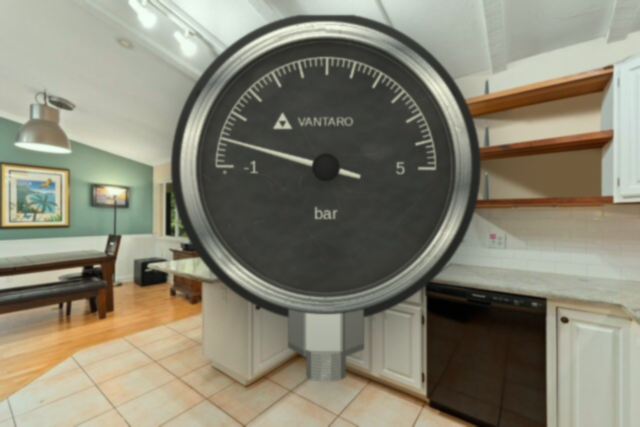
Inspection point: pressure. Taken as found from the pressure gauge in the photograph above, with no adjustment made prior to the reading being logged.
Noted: -0.5 bar
